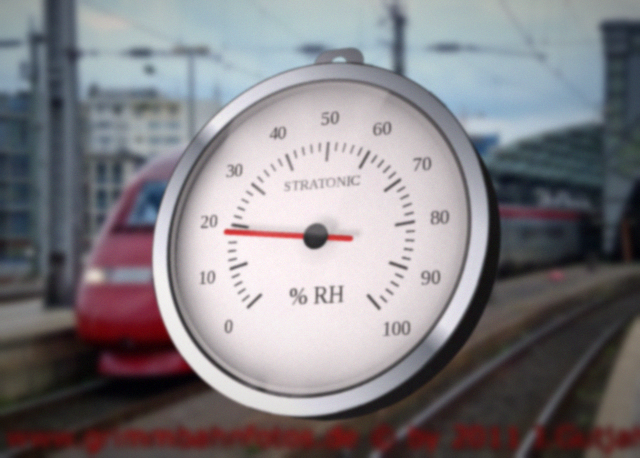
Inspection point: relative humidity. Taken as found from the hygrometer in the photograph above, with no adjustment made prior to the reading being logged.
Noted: 18 %
